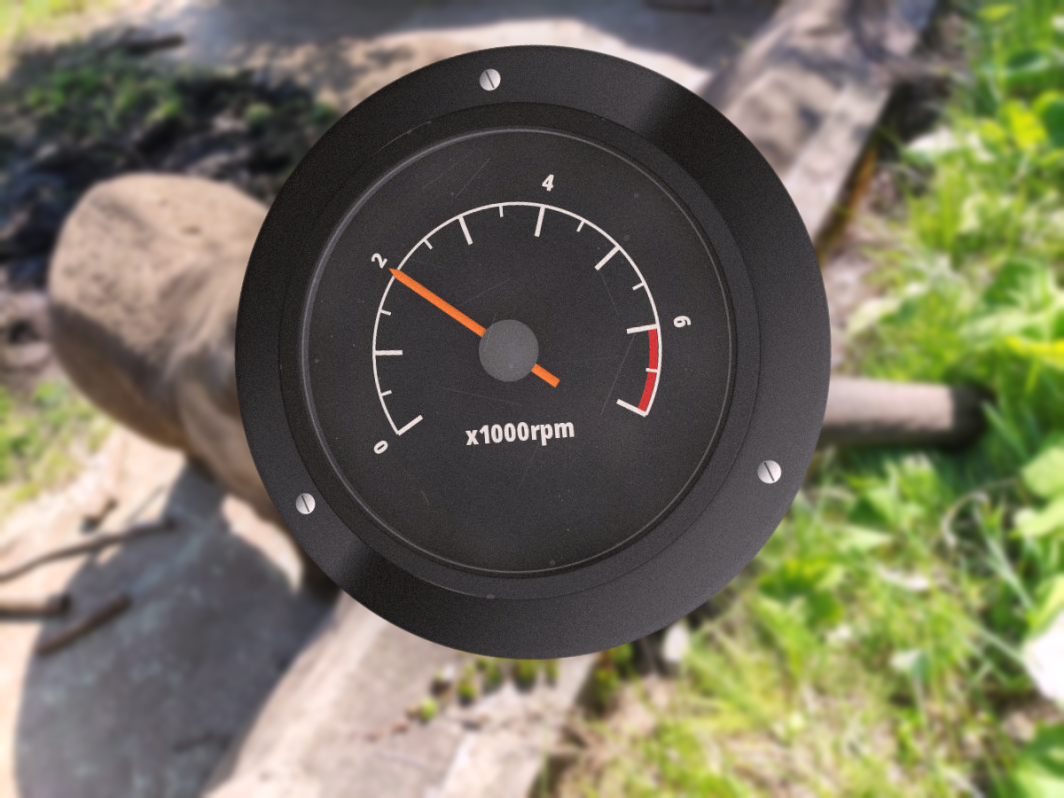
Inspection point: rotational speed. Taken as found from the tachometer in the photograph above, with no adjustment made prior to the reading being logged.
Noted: 2000 rpm
